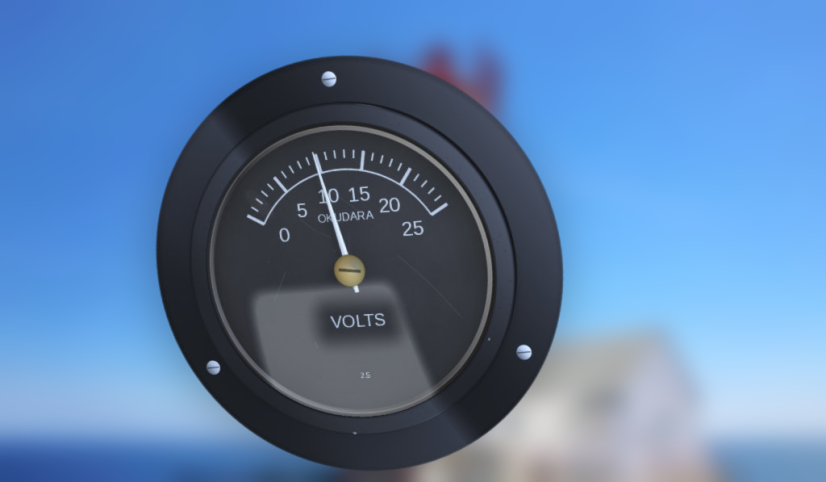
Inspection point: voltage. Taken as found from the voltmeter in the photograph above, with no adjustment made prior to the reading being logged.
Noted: 10 V
